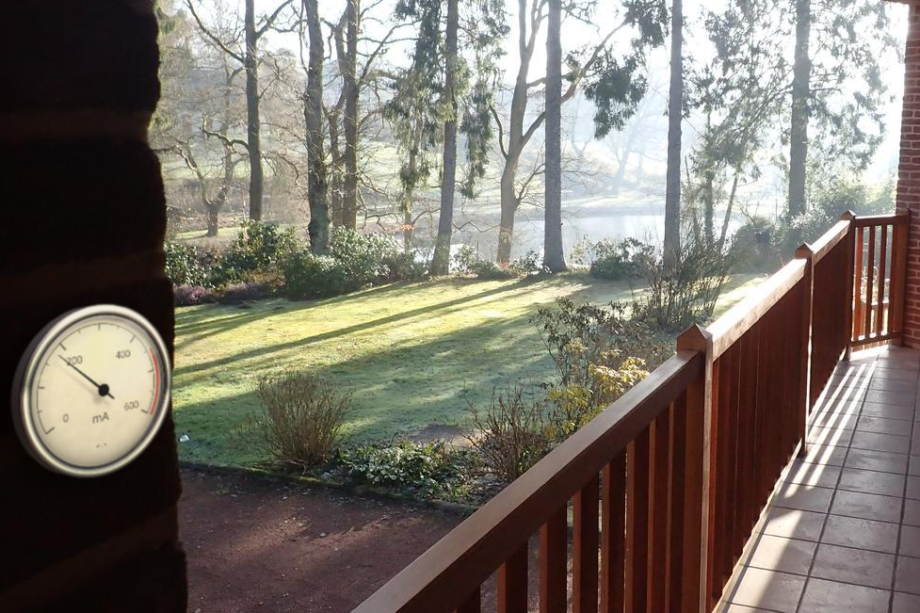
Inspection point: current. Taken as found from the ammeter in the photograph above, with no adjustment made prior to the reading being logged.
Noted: 175 mA
